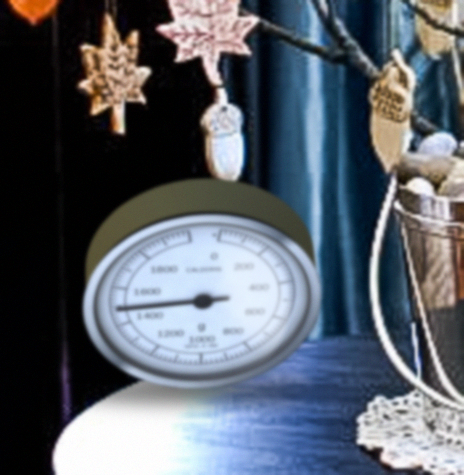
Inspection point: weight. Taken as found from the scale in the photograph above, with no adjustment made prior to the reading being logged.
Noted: 1500 g
